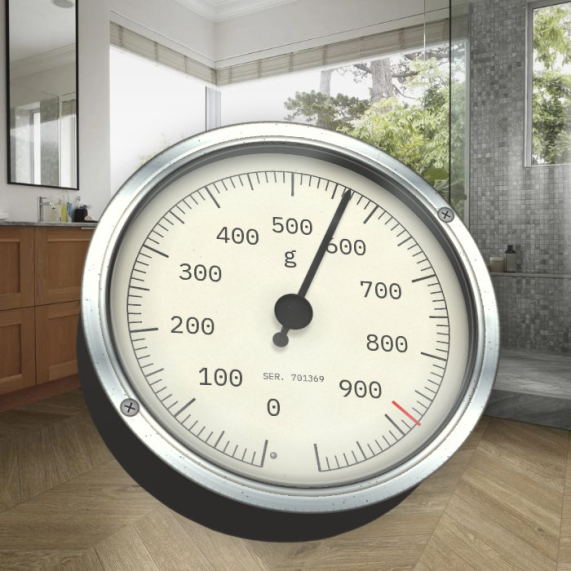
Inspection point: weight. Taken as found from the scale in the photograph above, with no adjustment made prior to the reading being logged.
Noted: 565 g
